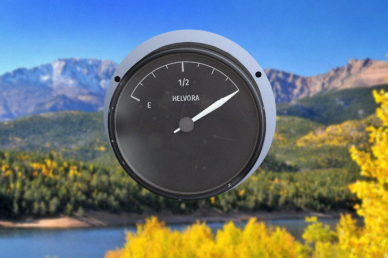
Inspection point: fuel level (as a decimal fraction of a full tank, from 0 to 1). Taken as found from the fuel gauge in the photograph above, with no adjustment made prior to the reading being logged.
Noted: 1
